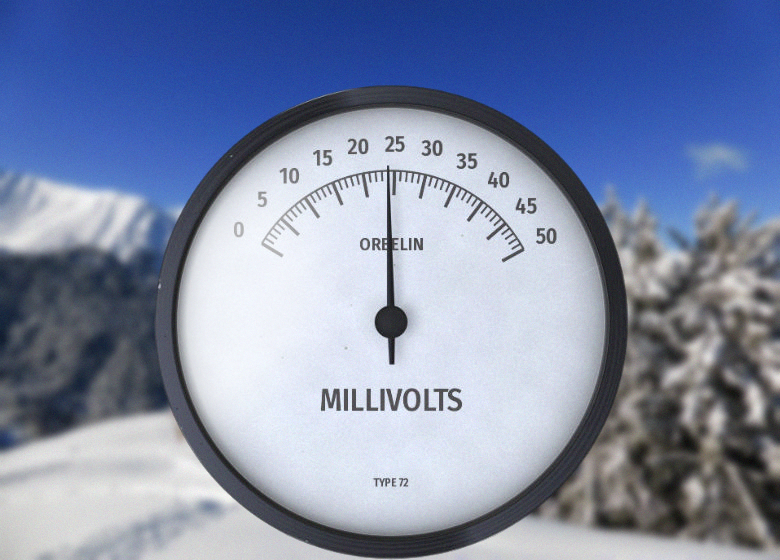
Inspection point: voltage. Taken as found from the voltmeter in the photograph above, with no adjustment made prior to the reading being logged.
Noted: 24 mV
